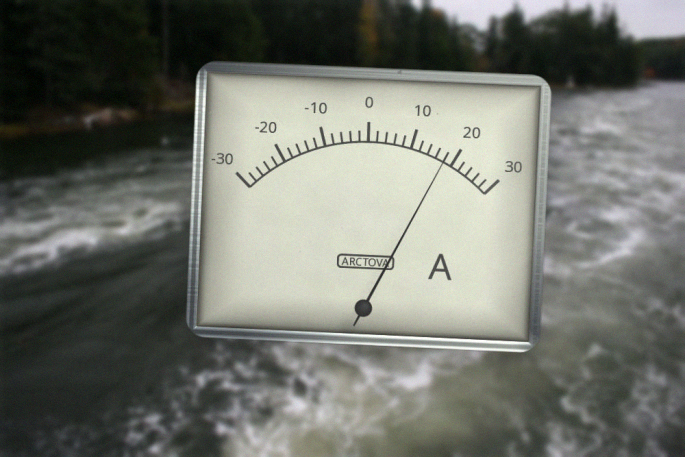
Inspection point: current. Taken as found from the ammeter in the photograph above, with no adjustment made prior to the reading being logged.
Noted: 18 A
